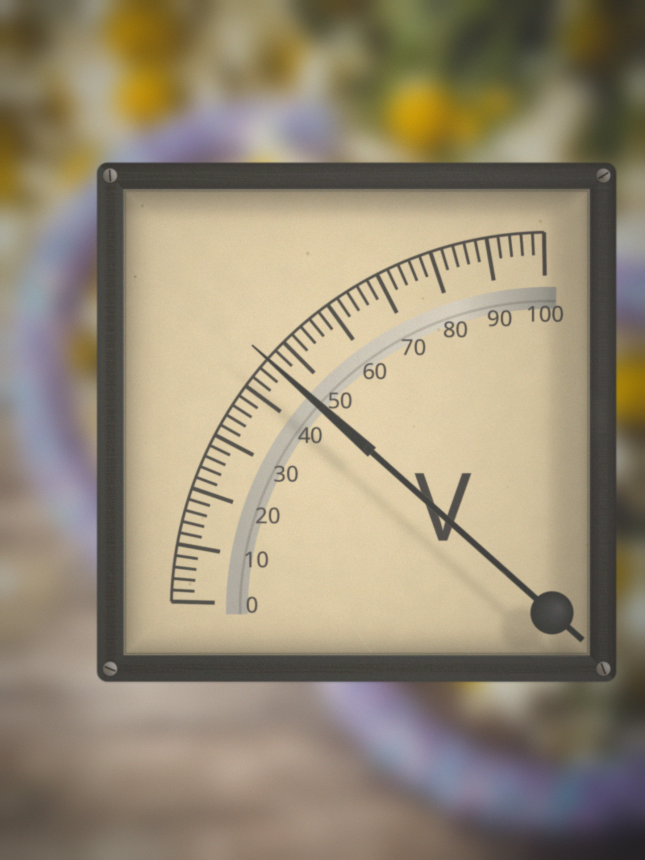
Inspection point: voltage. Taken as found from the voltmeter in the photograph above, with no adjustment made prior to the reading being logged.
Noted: 46 V
